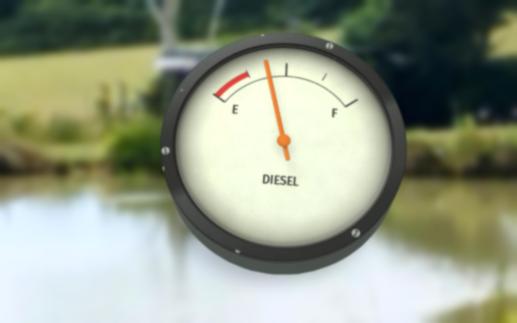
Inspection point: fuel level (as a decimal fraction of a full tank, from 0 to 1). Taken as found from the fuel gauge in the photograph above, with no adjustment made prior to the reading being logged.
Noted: 0.375
